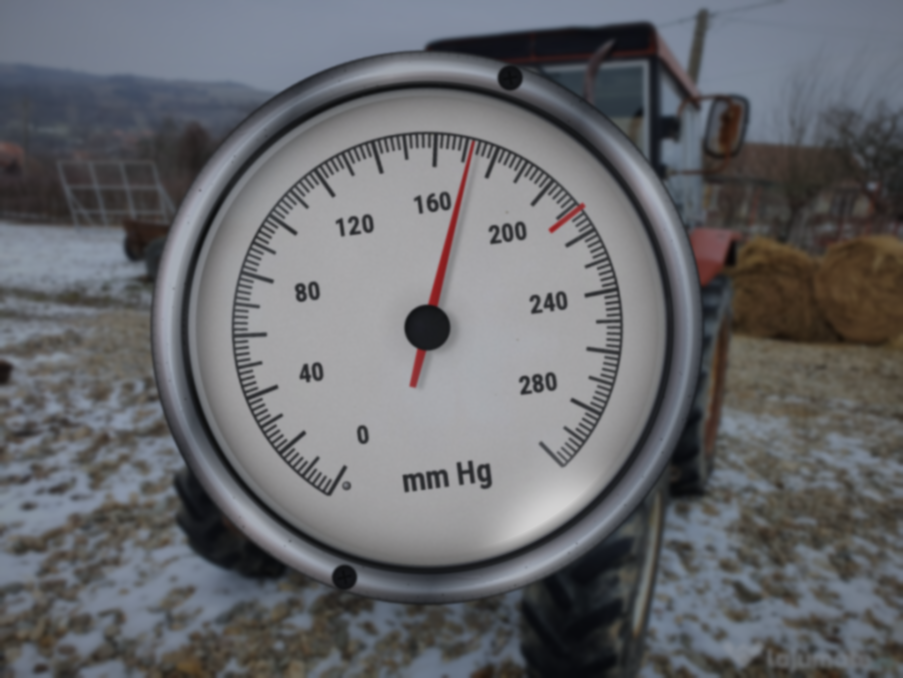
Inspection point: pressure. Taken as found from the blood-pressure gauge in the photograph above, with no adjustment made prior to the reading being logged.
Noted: 172 mmHg
